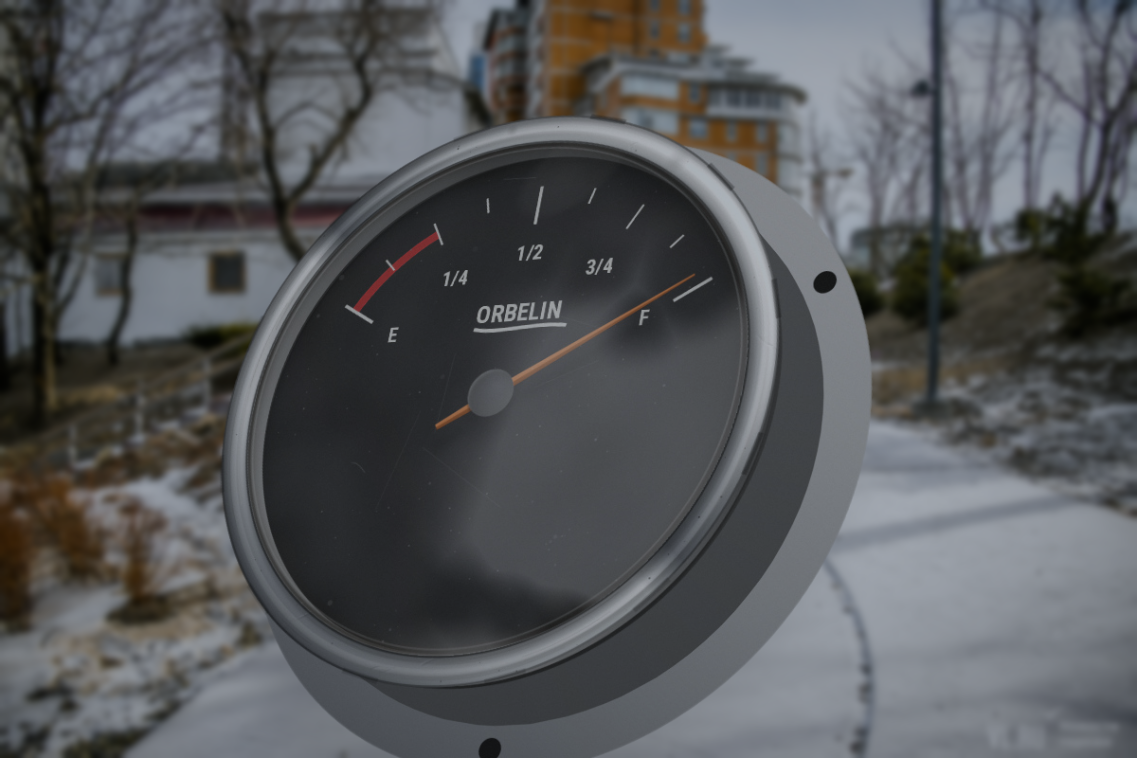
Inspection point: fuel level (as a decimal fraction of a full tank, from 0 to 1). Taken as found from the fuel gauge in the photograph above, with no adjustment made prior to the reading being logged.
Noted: 1
